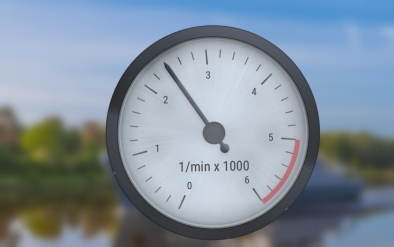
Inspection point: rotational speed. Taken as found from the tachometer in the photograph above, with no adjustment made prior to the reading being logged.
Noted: 2400 rpm
